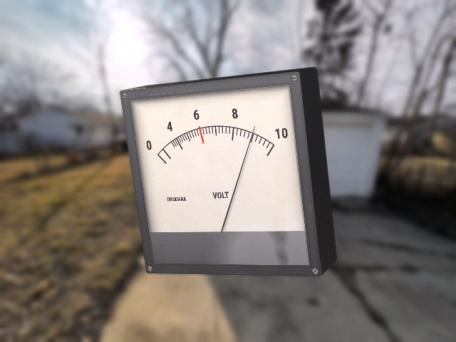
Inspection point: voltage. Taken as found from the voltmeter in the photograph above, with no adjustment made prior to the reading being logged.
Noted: 9 V
